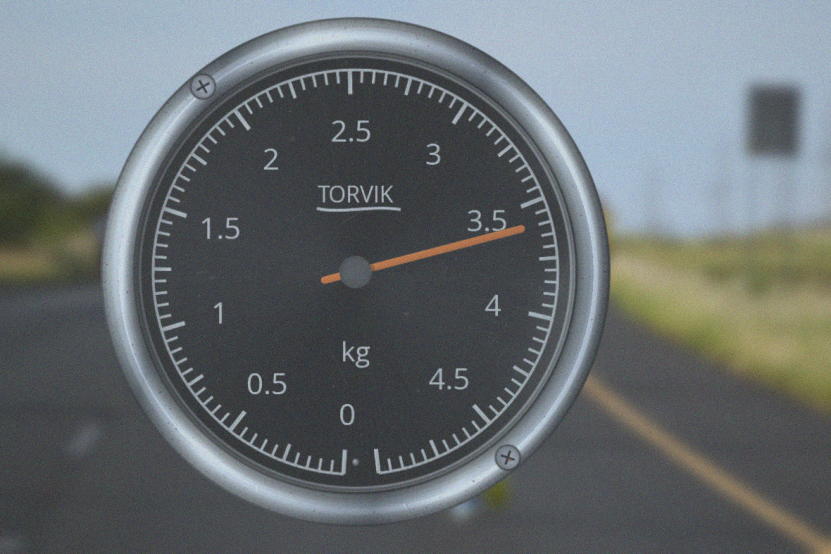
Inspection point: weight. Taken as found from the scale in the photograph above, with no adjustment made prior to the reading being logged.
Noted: 3.6 kg
